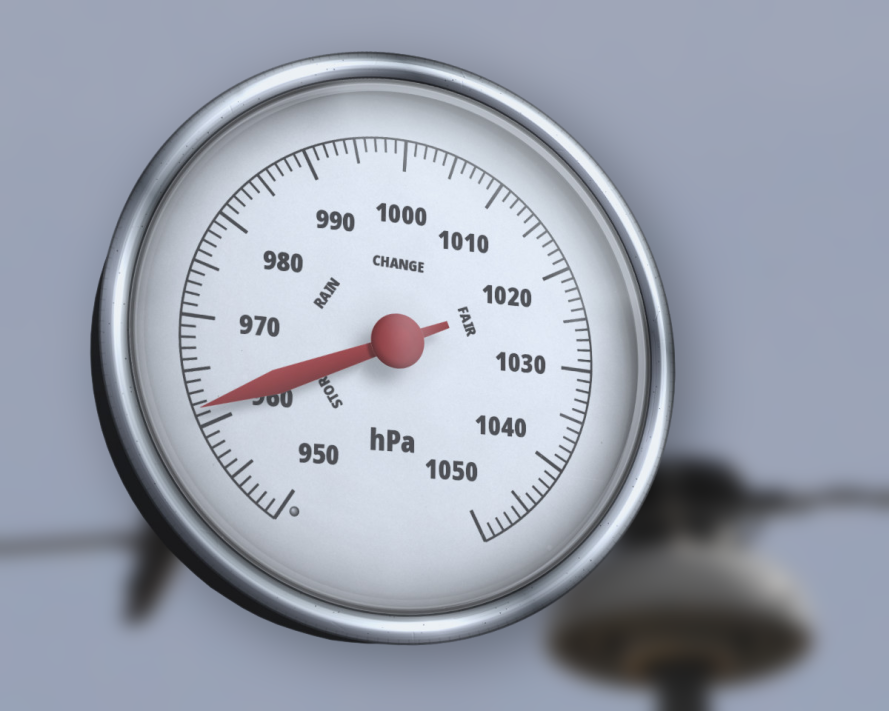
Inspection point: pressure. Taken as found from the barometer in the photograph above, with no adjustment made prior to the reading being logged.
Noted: 961.5 hPa
